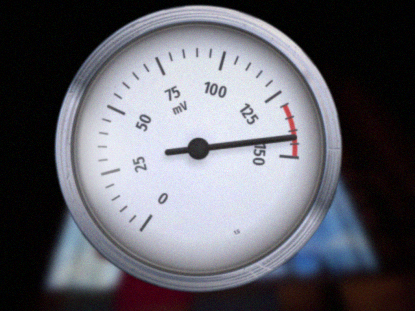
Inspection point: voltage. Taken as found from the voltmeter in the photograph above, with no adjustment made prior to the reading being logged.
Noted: 142.5 mV
